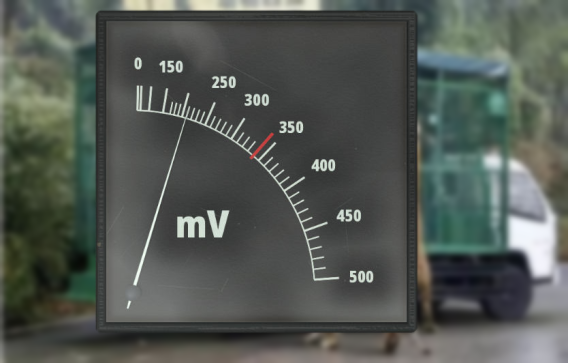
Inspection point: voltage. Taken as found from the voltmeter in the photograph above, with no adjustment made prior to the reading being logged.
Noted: 210 mV
